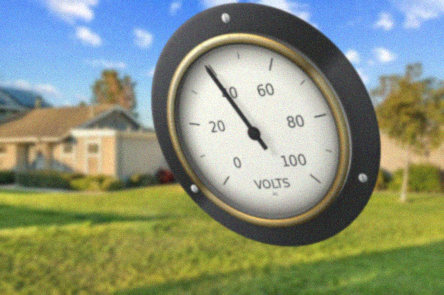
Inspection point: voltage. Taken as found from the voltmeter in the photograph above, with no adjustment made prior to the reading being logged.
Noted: 40 V
